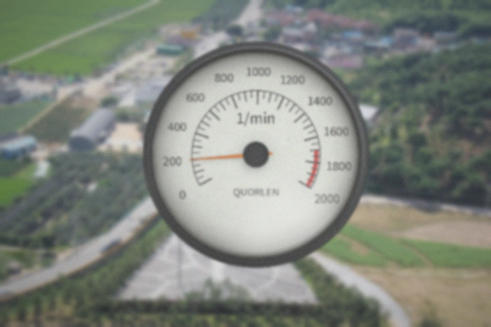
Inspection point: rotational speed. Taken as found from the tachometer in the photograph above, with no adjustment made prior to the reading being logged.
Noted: 200 rpm
